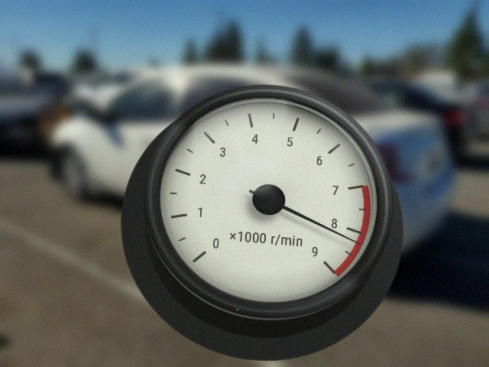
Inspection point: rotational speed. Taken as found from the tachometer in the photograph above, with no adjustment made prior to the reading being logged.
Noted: 8250 rpm
